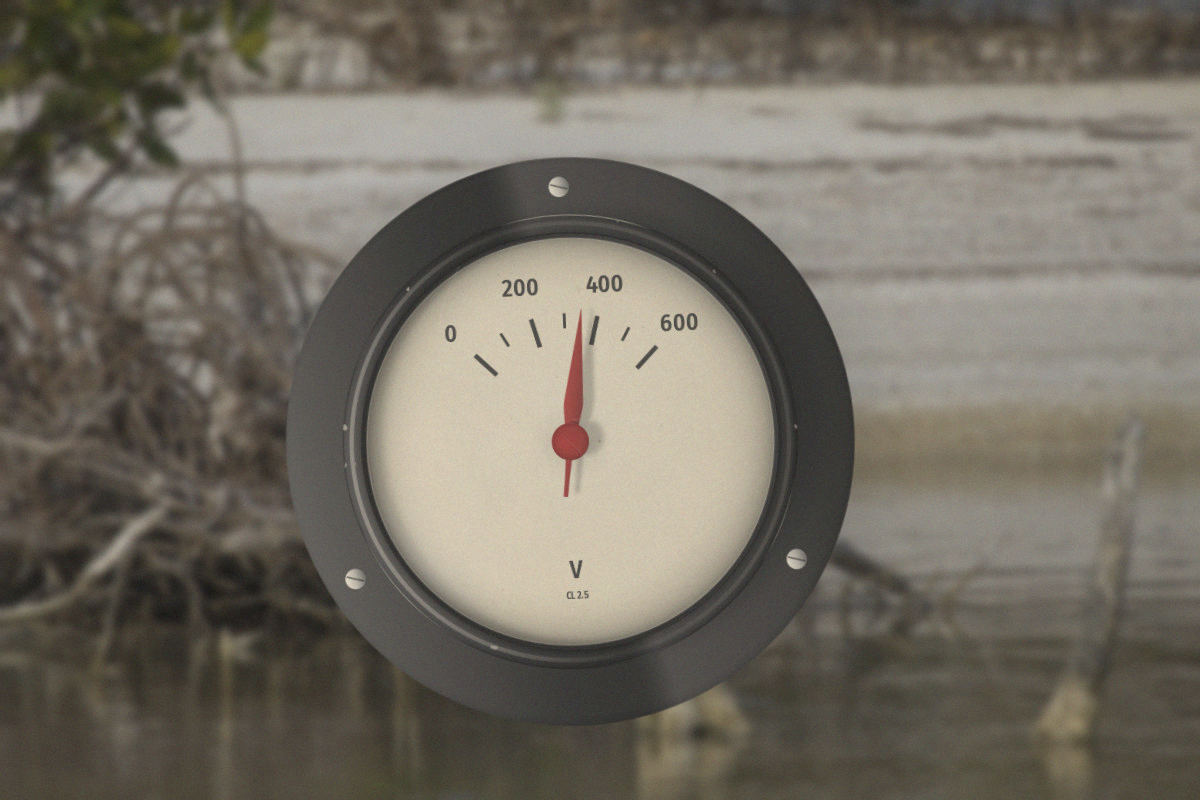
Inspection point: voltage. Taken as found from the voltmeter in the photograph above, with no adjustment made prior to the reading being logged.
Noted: 350 V
